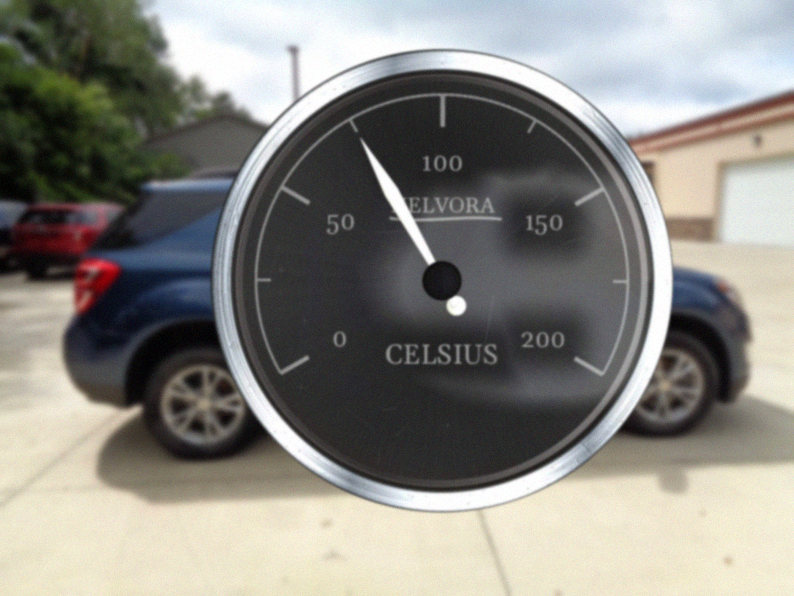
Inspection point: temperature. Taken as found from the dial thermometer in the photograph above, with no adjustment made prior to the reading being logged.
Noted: 75 °C
